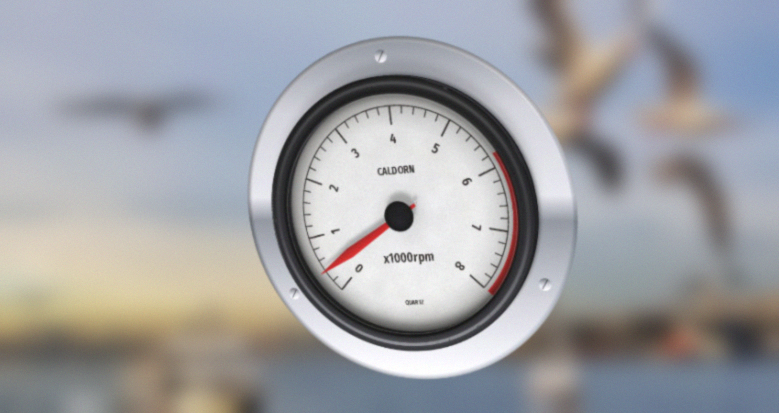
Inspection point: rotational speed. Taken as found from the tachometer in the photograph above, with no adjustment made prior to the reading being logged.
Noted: 400 rpm
